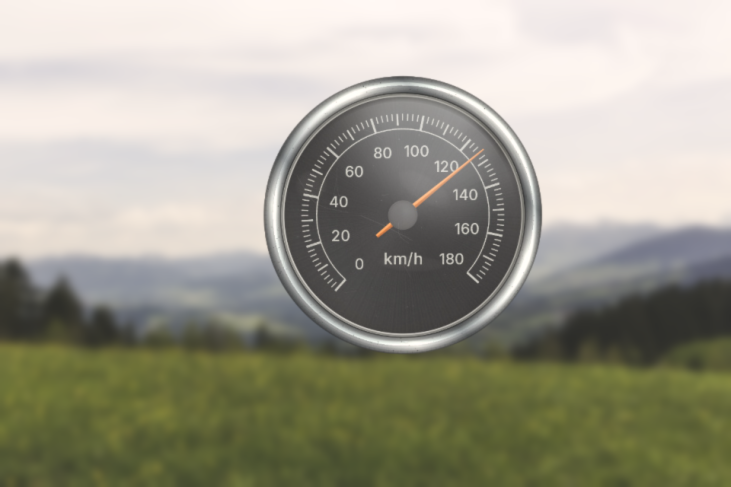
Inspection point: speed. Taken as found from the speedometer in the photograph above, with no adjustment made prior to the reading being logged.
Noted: 126 km/h
